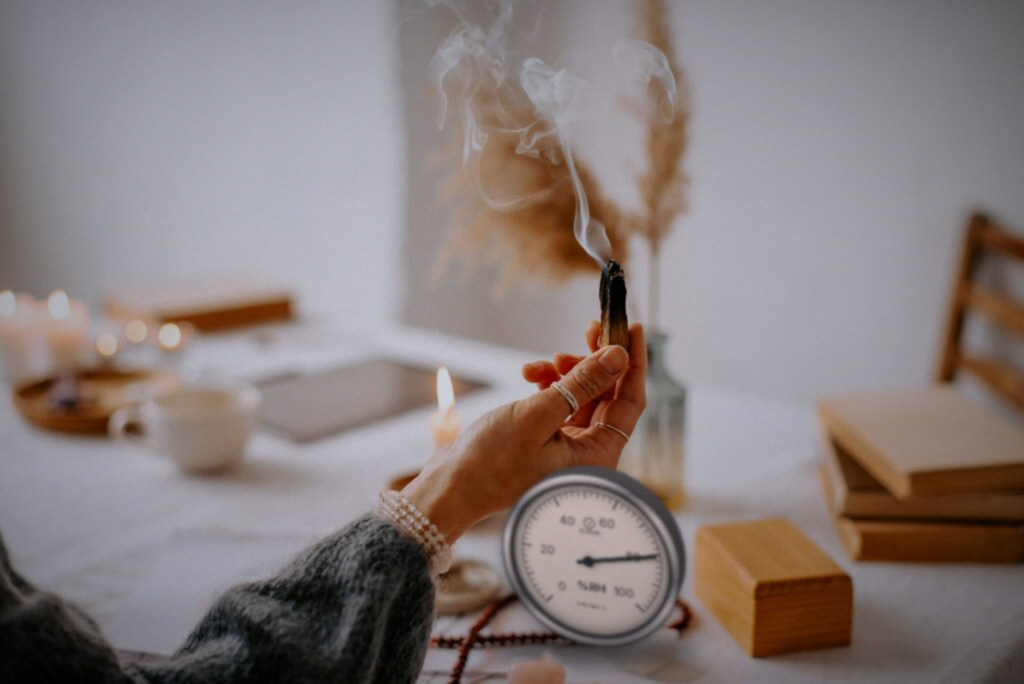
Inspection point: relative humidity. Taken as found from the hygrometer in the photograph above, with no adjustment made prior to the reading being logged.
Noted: 80 %
